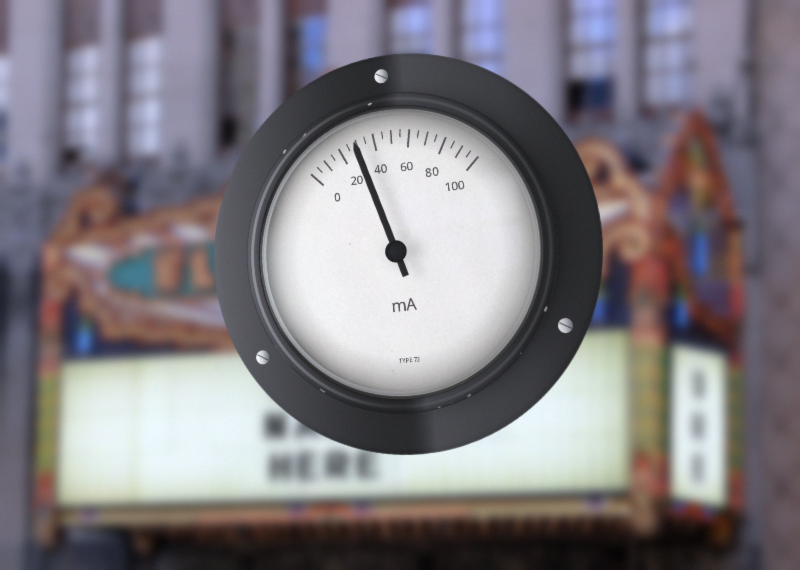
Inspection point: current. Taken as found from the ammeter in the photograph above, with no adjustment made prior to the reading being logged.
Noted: 30 mA
